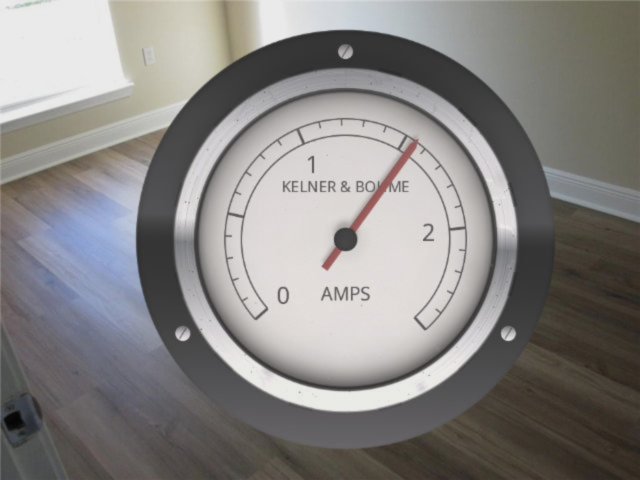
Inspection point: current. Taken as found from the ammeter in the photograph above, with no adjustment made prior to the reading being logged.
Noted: 1.55 A
